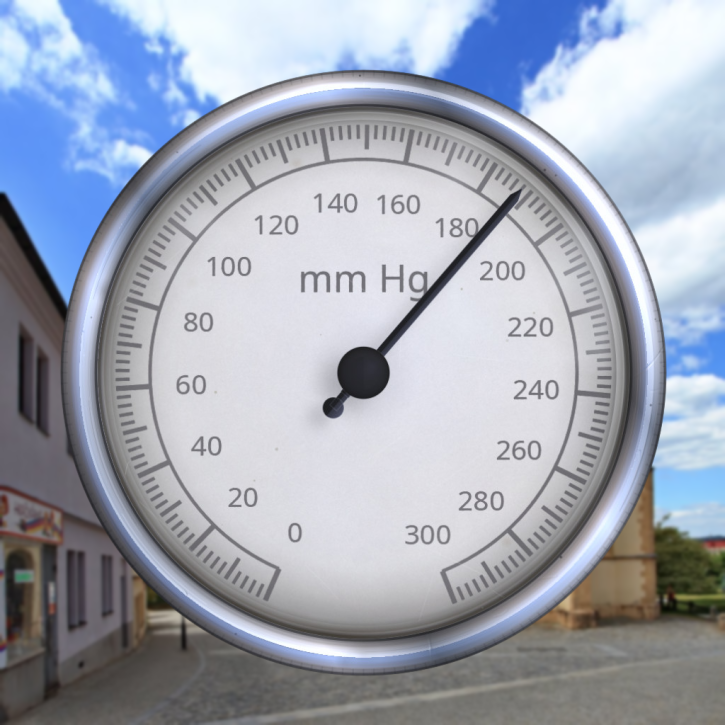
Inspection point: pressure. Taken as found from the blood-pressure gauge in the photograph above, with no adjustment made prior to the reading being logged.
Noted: 188 mmHg
